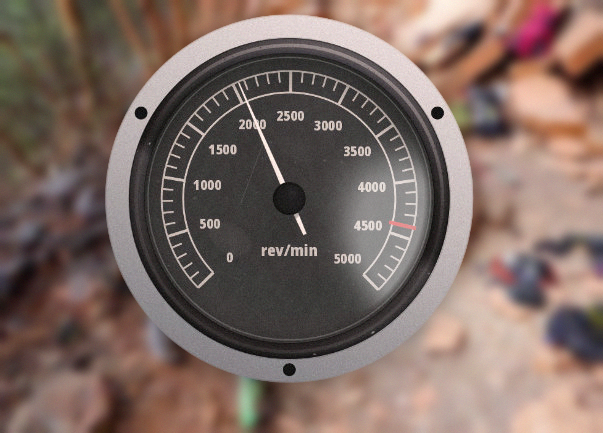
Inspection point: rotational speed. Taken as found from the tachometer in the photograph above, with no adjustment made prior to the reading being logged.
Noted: 2050 rpm
